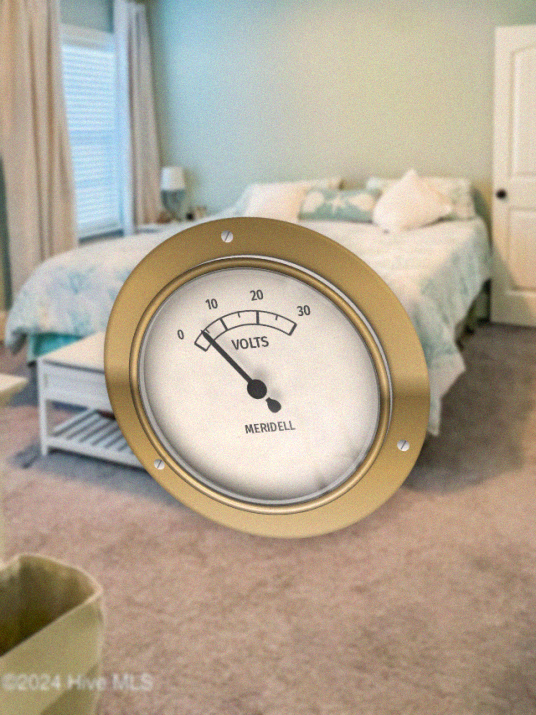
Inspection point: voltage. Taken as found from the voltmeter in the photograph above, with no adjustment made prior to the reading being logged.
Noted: 5 V
